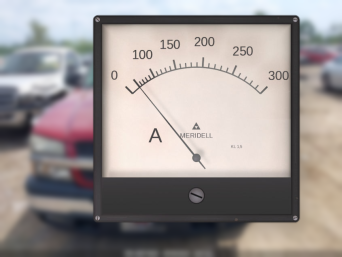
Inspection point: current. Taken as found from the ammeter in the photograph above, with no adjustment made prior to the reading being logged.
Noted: 50 A
